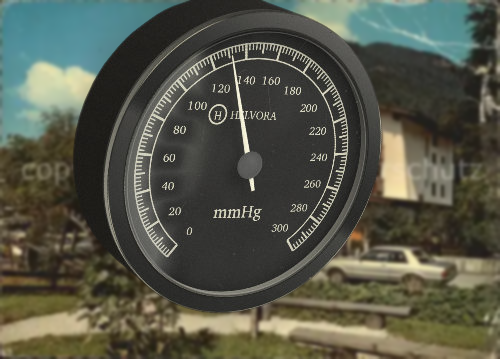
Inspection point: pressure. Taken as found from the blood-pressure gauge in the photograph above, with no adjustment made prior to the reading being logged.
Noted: 130 mmHg
